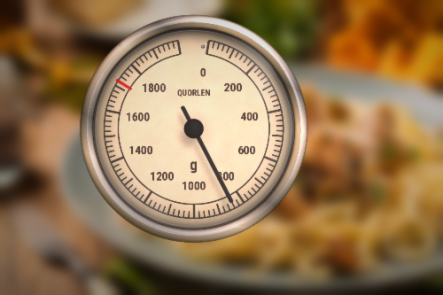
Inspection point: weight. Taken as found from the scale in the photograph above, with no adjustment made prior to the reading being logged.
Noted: 840 g
